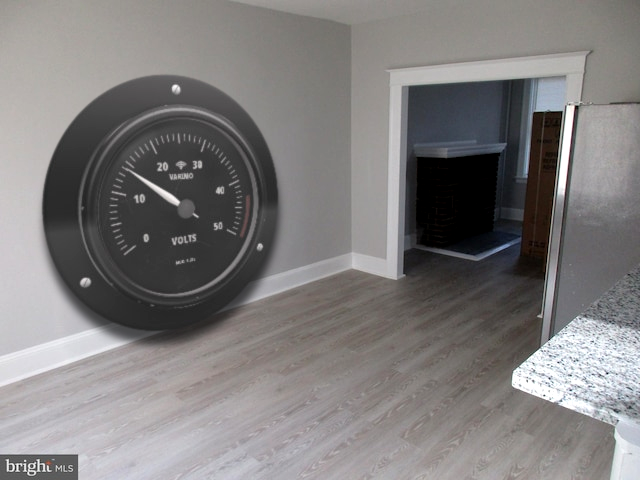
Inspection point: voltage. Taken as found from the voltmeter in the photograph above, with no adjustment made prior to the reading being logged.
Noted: 14 V
